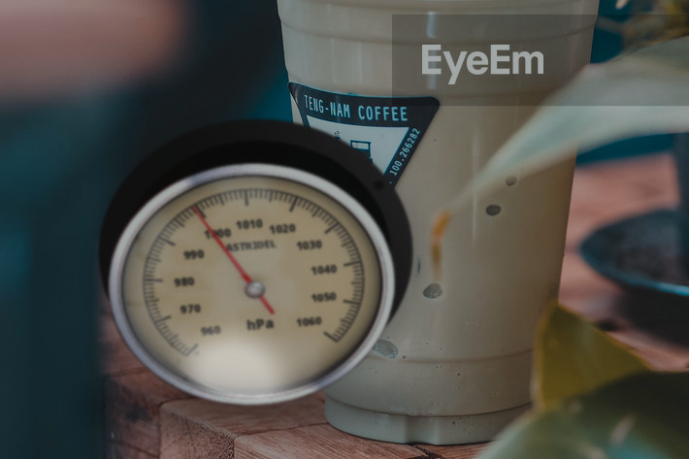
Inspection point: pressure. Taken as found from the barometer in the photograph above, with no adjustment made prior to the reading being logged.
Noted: 1000 hPa
